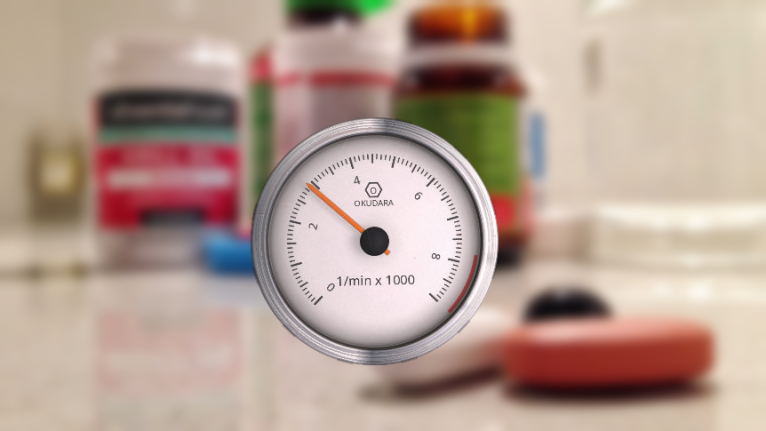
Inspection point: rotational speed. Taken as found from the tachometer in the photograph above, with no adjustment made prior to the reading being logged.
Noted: 2900 rpm
